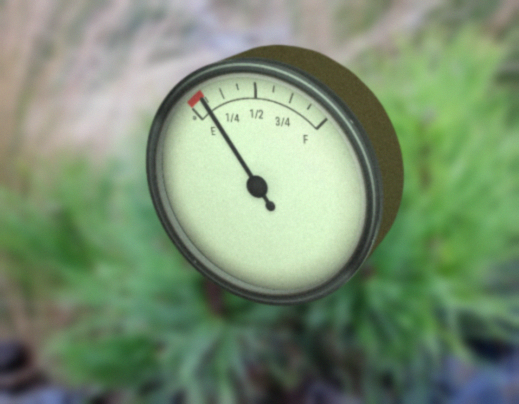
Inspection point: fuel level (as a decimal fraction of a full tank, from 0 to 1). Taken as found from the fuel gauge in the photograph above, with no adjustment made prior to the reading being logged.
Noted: 0.125
